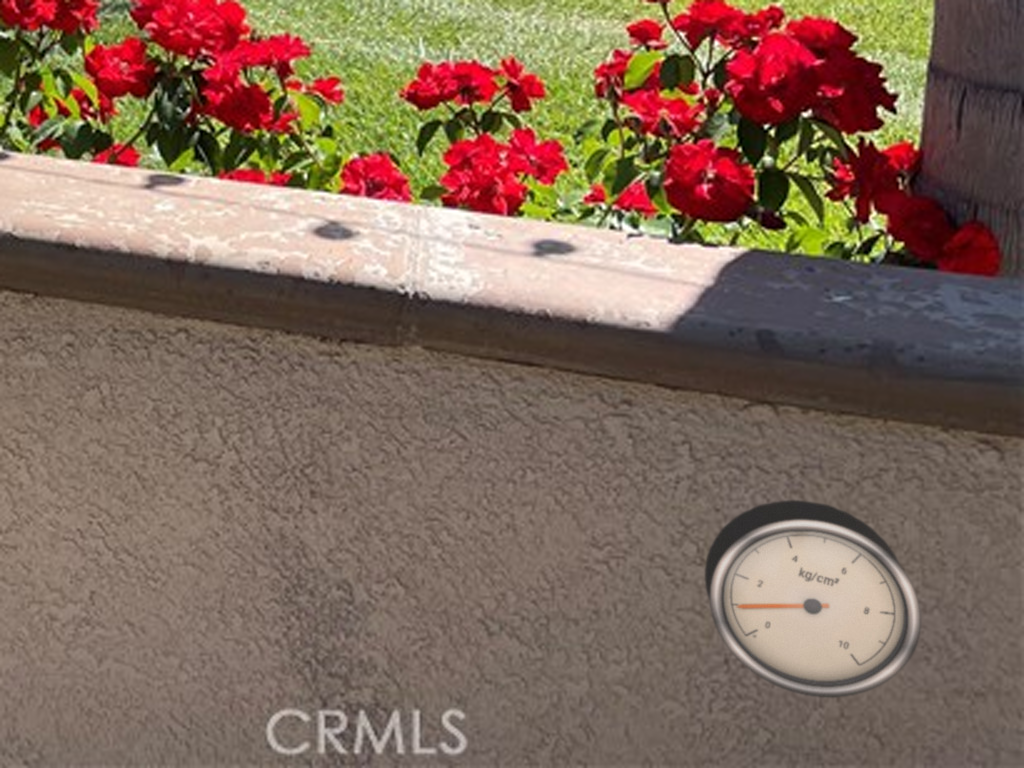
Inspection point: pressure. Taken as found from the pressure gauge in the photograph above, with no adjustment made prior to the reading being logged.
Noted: 1 kg/cm²
